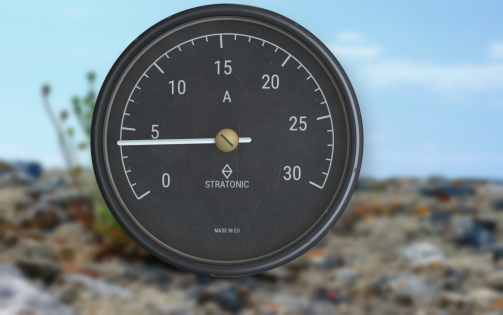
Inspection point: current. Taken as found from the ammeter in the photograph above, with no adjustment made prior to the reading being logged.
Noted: 4 A
